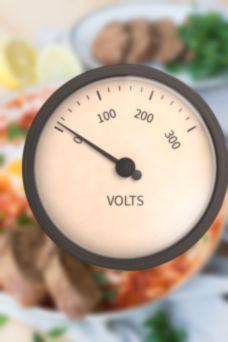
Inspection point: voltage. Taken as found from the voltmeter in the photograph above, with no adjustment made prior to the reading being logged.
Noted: 10 V
